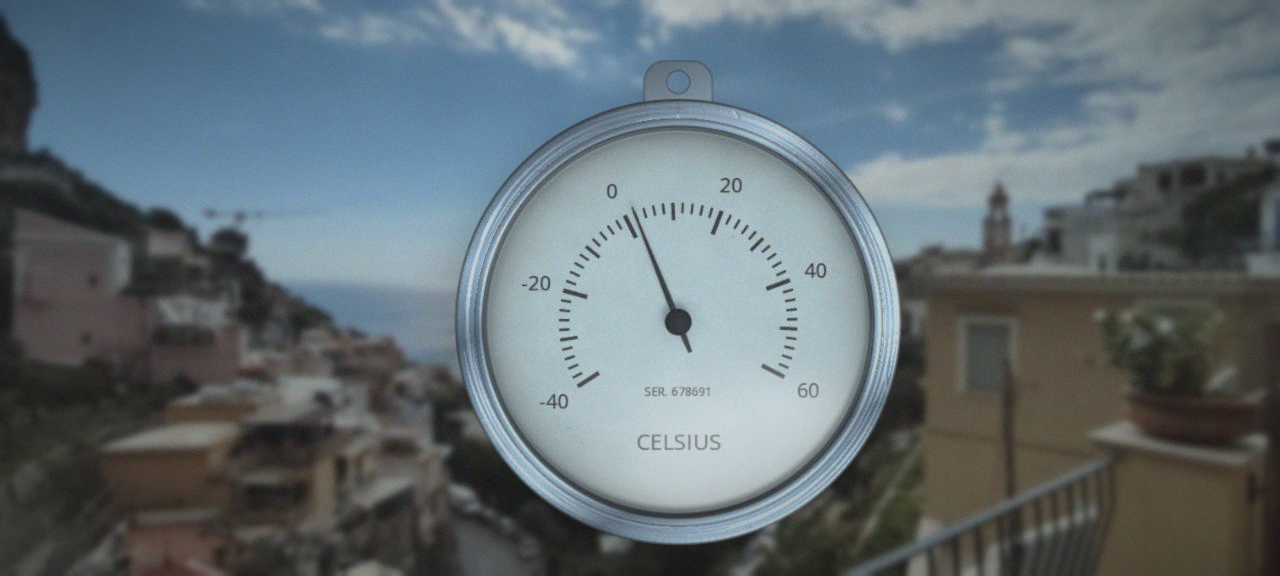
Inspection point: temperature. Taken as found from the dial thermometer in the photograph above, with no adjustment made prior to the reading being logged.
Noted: 2 °C
